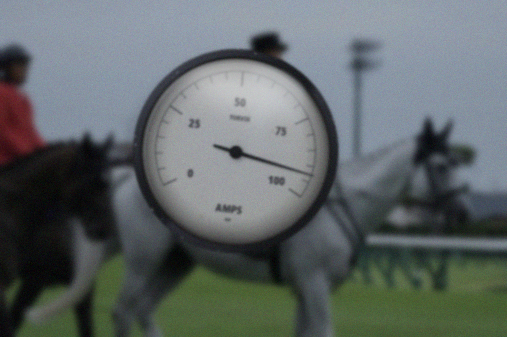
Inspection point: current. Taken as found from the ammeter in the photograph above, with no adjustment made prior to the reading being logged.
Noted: 92.5 A
